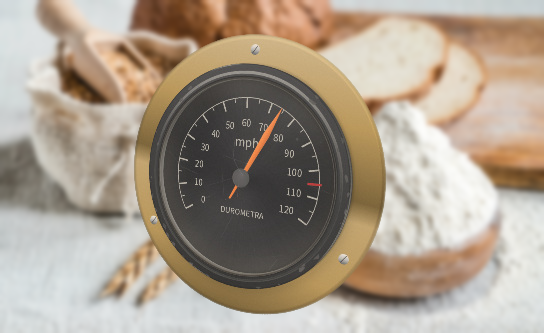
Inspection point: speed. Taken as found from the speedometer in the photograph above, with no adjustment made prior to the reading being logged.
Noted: 75 mph
